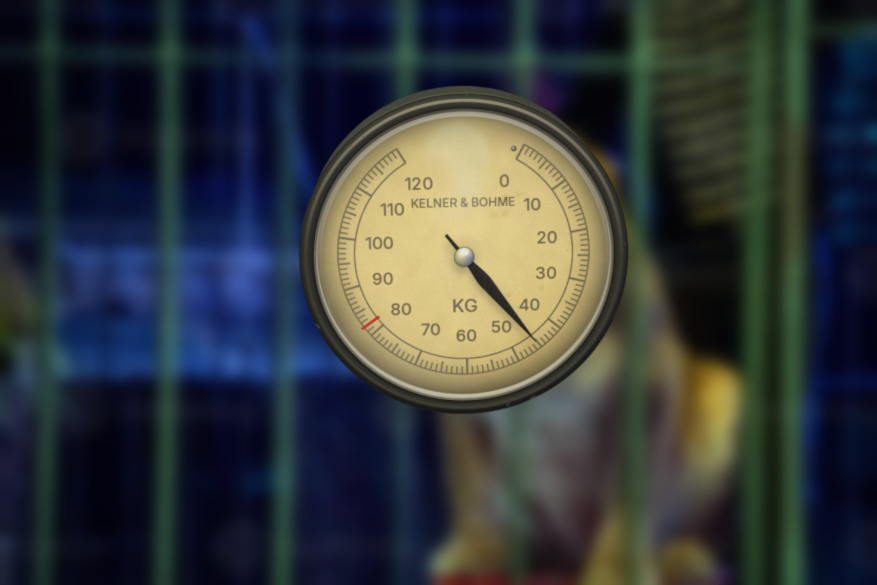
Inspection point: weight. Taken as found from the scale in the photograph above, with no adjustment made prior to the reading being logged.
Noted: 45 kg
